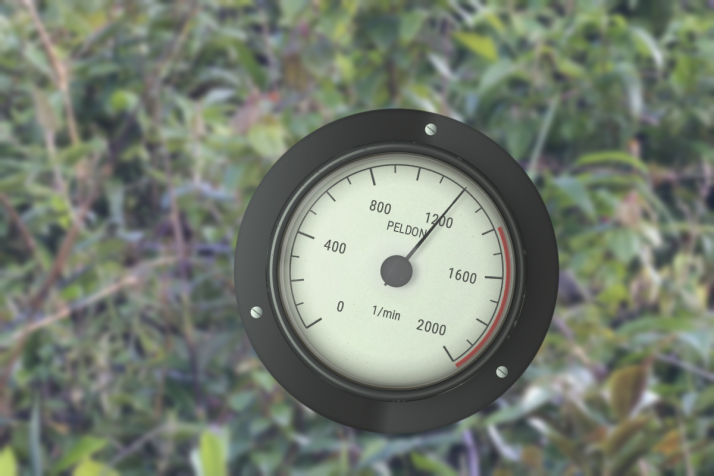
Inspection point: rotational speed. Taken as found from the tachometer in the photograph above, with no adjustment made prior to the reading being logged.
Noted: 1200 rpm
